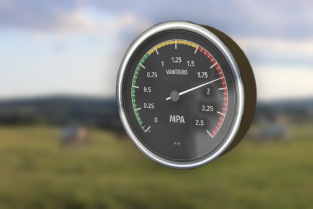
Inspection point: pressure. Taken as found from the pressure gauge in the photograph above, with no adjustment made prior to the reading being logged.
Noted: 1.9 MPa
